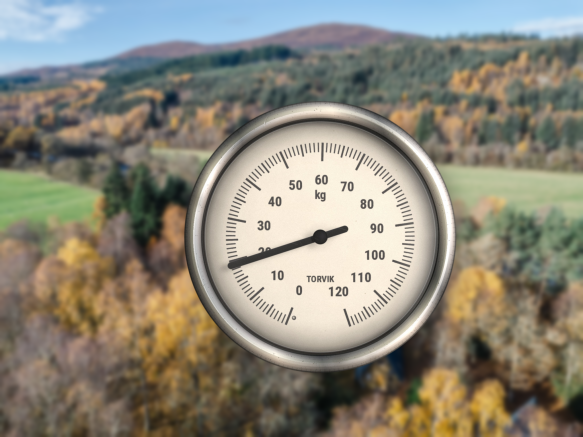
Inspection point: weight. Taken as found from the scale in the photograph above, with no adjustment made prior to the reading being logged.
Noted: 19 kg
